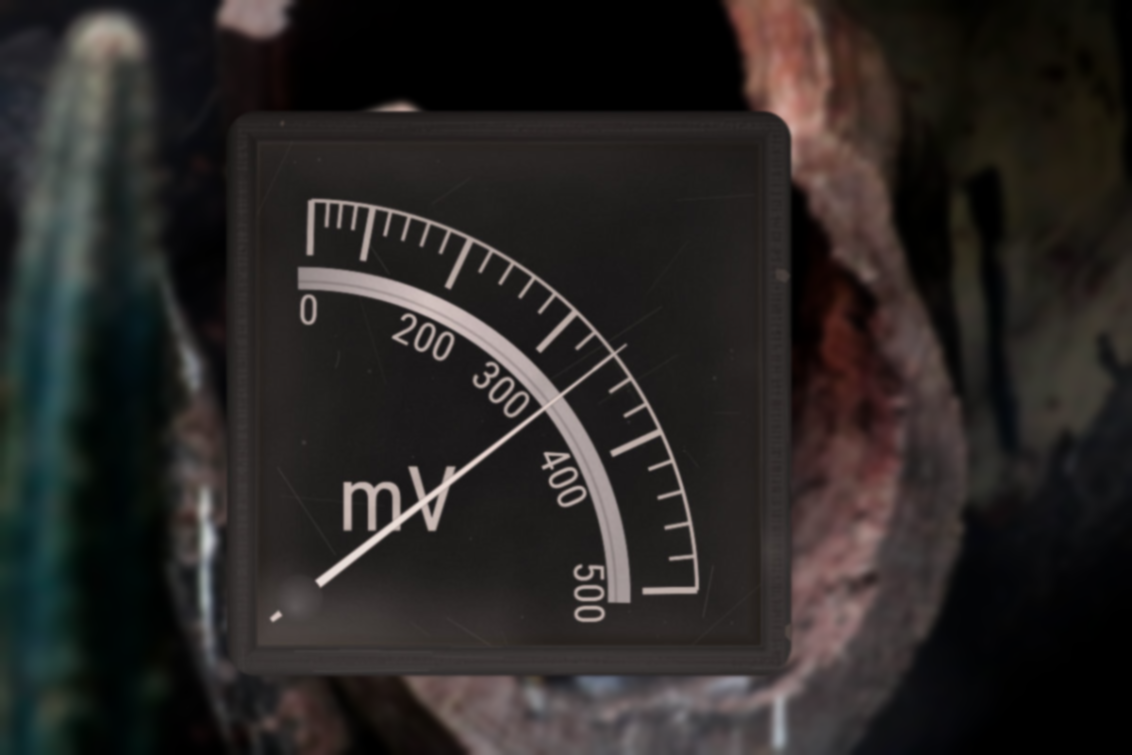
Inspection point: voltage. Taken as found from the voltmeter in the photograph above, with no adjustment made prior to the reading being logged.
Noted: 340 mV
